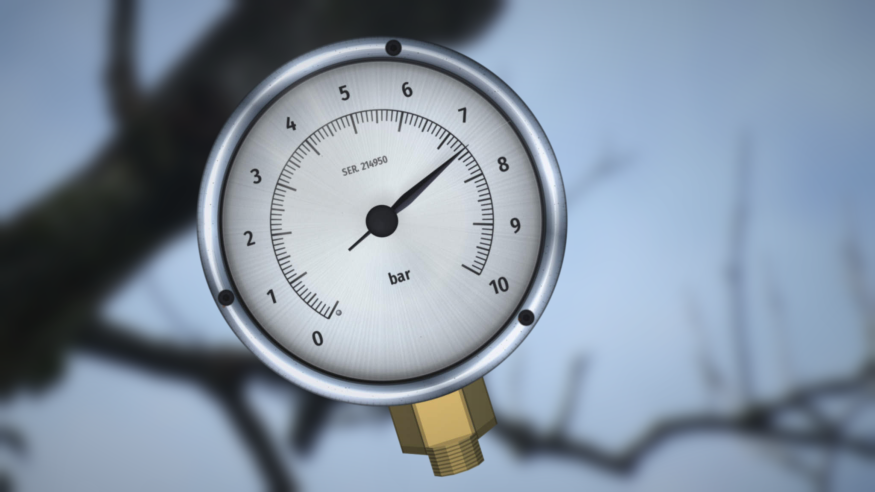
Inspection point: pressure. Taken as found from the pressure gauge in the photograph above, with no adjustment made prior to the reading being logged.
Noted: 7.4 bar
